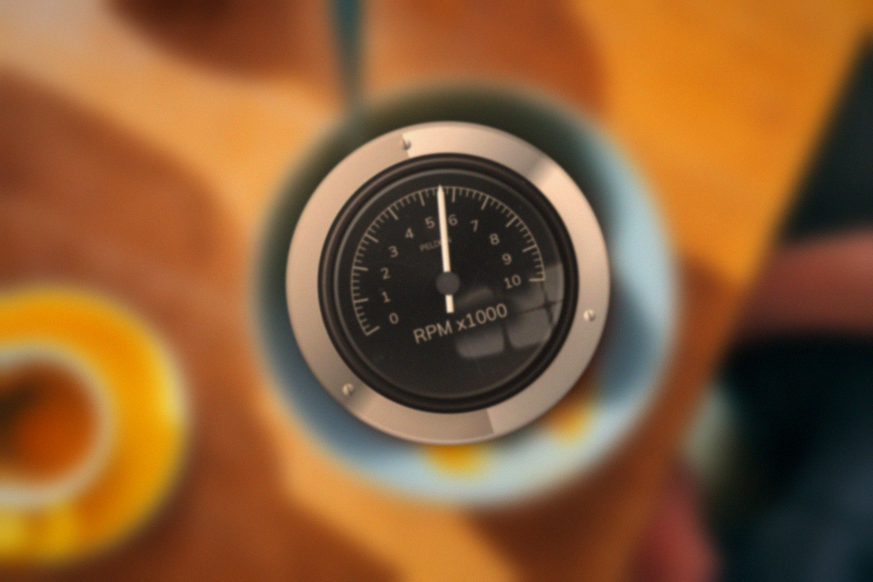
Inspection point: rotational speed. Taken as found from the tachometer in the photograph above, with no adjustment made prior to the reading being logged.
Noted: 5600 rpm
